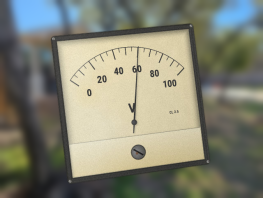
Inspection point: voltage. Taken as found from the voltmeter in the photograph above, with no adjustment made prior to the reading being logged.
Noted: 60 V
